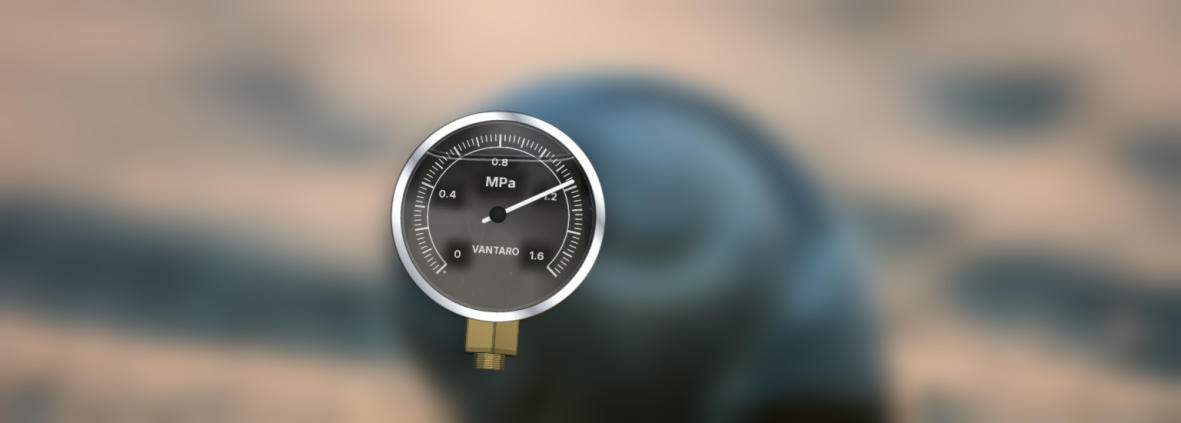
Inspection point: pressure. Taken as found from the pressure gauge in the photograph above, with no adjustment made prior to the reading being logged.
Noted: 1.18 MPa
